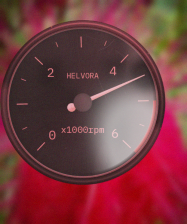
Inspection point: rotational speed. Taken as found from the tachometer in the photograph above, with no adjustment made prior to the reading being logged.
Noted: 4500 rpm
